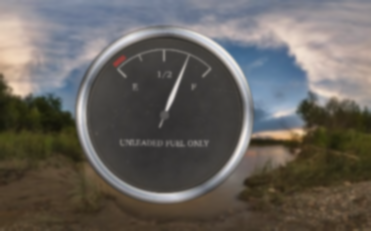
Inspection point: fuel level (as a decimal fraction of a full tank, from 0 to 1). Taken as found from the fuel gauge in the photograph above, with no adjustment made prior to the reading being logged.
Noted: 0.75
